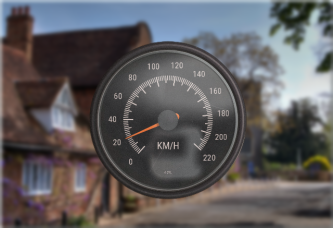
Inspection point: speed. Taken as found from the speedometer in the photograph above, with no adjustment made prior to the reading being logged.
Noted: 20 km/h
